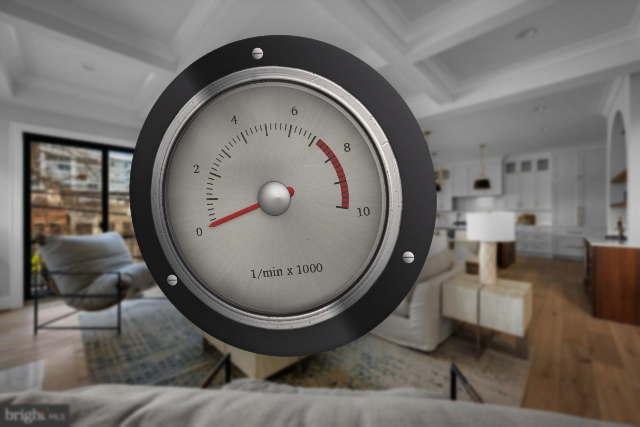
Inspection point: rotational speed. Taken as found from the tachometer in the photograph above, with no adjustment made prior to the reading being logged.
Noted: 0 rpm
